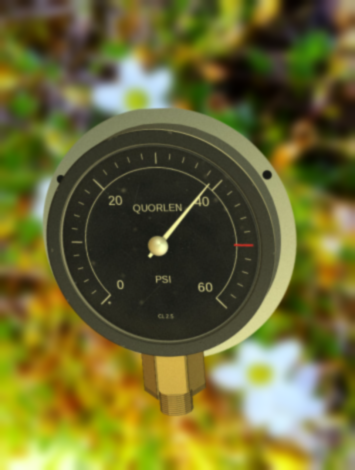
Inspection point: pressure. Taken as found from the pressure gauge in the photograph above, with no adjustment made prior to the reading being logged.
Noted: 39 psi
